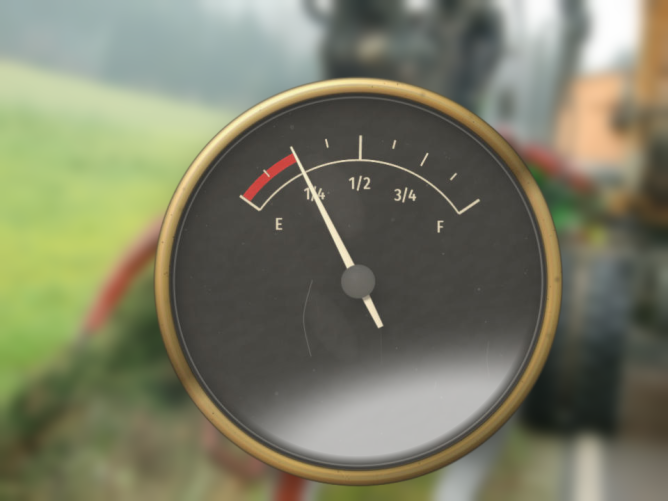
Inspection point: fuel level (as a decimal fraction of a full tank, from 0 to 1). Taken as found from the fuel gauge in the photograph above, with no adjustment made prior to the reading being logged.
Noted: 0.25
